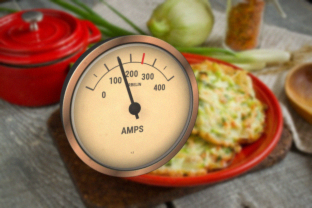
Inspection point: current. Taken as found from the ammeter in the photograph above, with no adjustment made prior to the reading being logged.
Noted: 150 A
